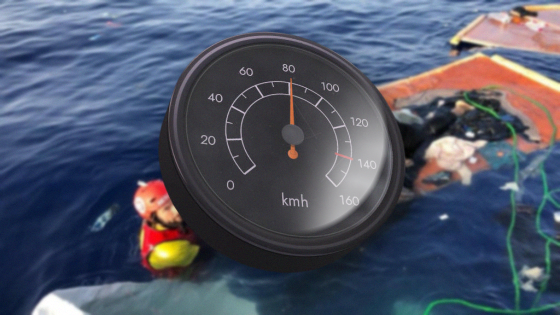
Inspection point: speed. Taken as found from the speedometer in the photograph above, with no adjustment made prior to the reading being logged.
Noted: 80 km/h
